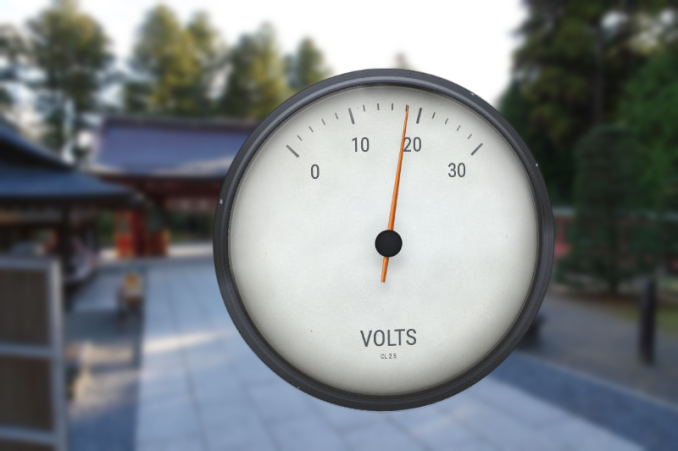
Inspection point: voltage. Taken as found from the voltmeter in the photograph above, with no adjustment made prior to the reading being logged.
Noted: 18 V
